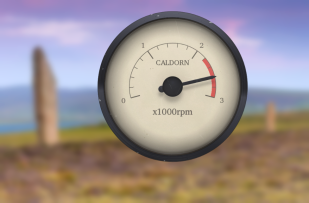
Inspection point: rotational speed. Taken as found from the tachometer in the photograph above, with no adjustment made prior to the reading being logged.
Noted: 2600 rpm
